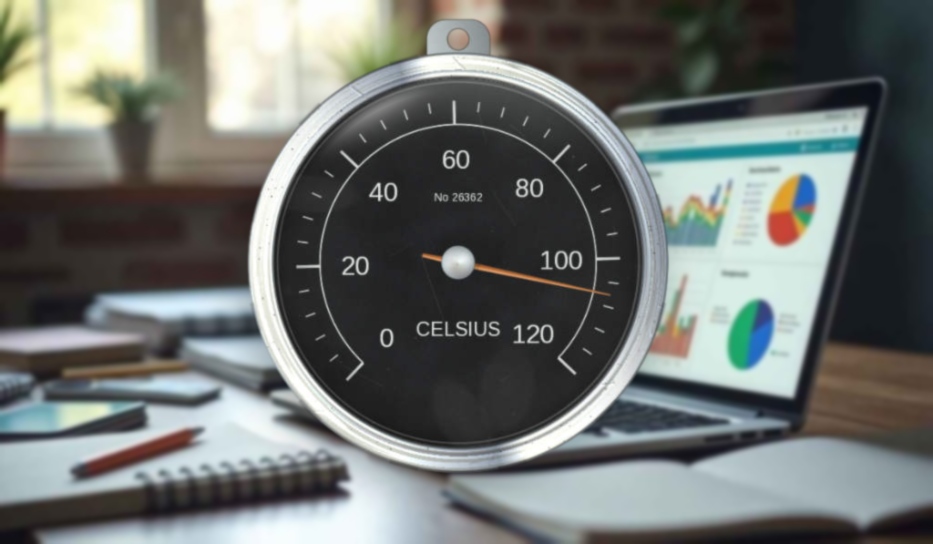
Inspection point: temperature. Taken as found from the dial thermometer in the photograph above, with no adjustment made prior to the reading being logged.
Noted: 106 °C
